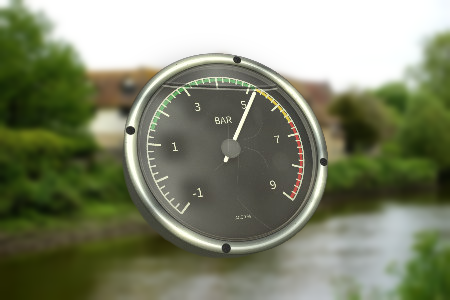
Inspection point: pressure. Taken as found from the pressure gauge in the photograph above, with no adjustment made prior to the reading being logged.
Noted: 5.2 bar
